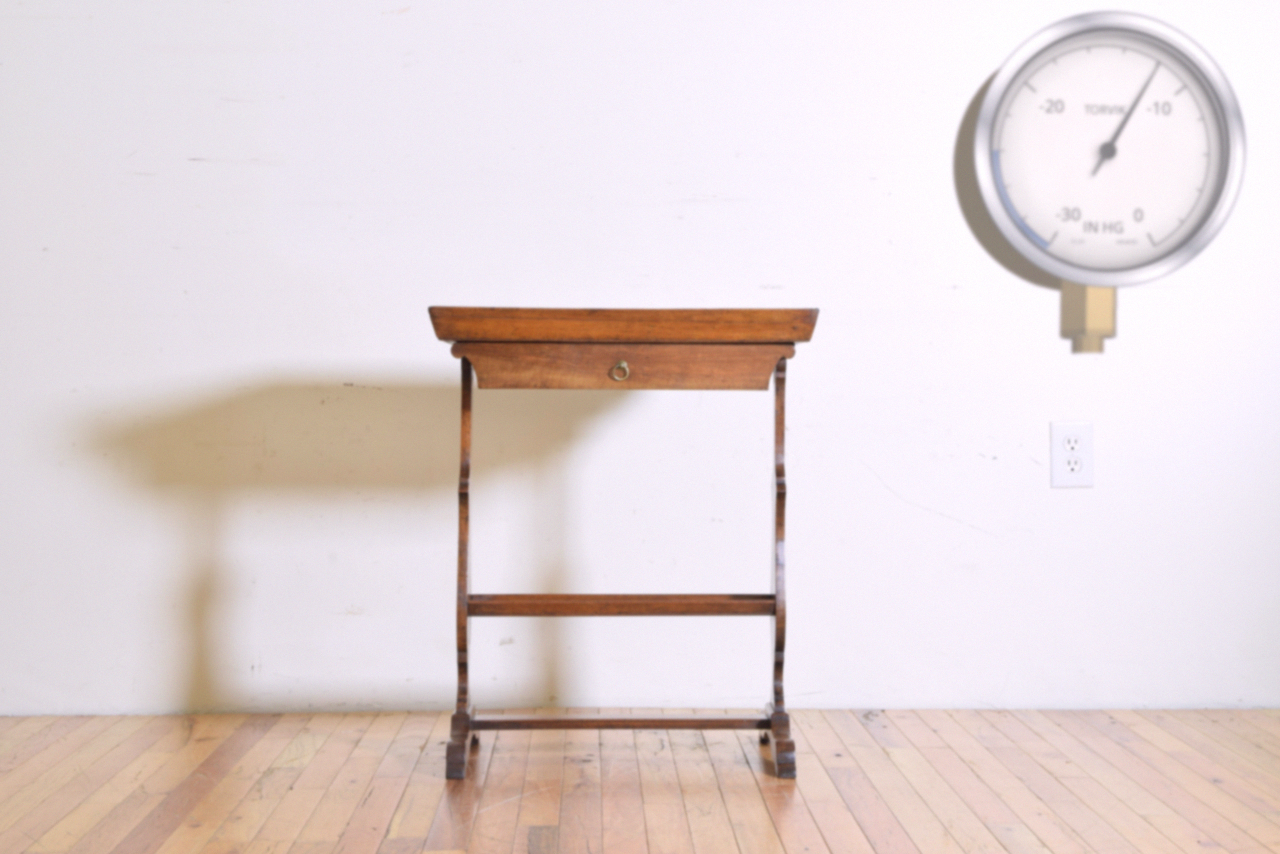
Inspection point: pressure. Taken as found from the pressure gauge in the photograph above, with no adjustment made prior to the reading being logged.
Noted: -12 inHg
